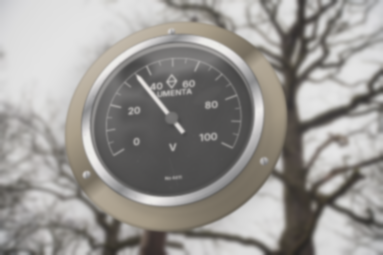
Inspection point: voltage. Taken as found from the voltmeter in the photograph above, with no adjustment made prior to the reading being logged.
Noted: 35 V
